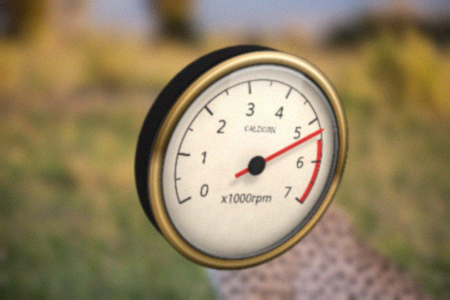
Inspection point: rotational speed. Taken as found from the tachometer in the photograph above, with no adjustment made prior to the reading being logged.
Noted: 5250 rpm
